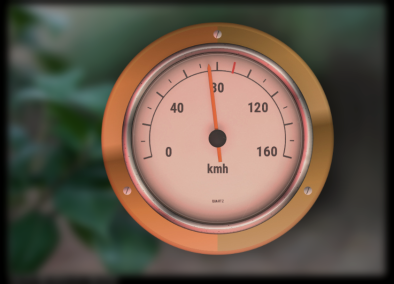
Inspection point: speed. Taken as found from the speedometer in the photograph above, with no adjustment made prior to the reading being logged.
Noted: 75 km/h
